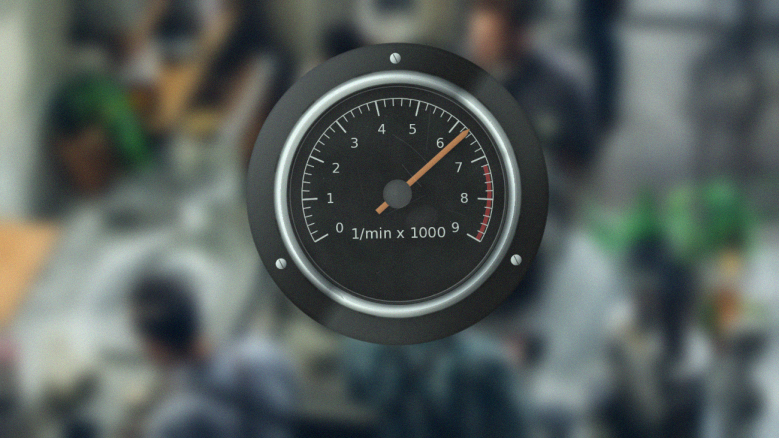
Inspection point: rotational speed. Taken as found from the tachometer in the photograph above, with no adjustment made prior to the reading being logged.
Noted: 6300 rpm
